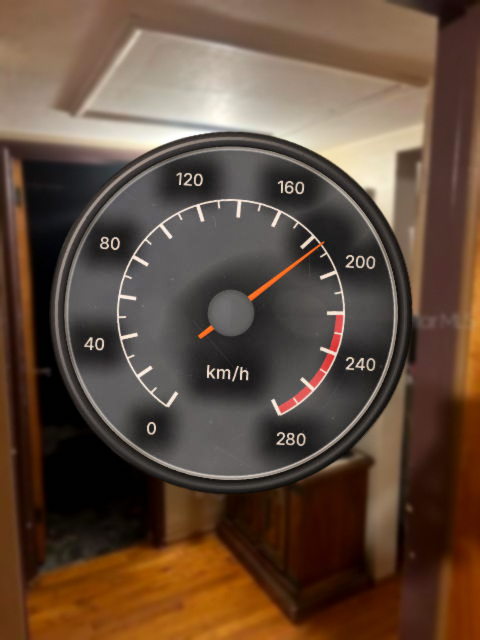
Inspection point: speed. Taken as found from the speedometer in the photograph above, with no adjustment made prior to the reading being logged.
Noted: 185 km/h
